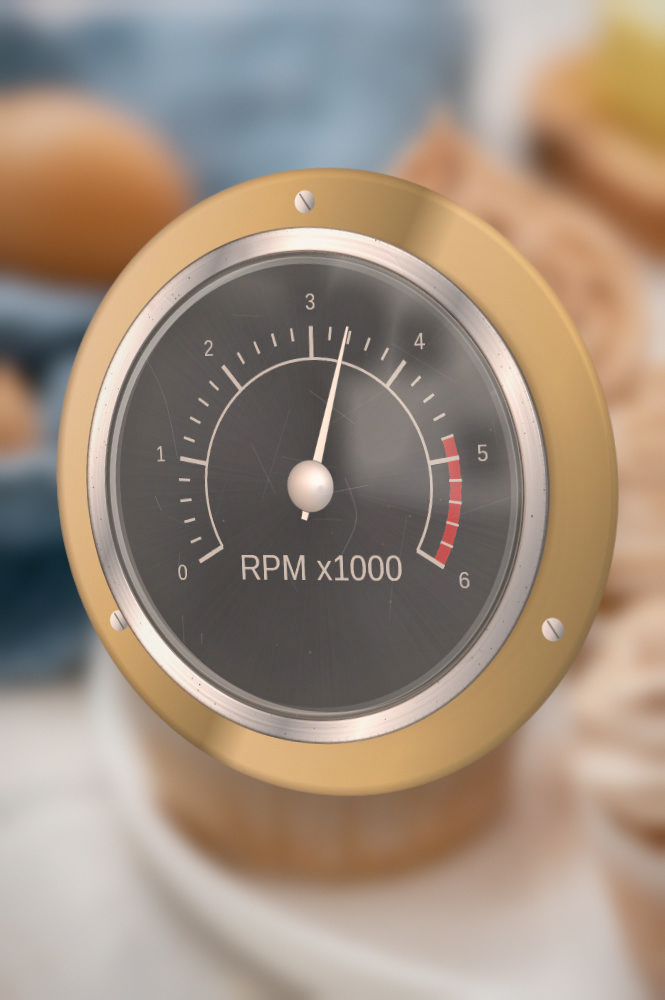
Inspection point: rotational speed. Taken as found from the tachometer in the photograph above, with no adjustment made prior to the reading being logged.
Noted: 3400 rpm
